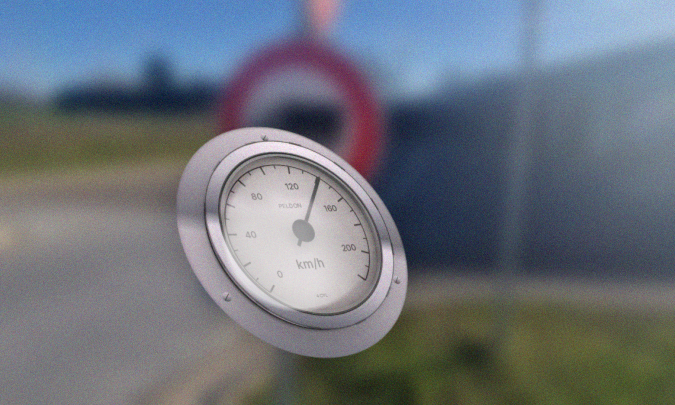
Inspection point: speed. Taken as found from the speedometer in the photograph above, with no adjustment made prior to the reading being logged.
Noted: 140 km/h
